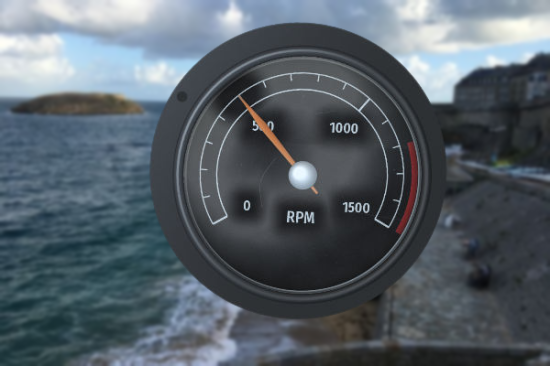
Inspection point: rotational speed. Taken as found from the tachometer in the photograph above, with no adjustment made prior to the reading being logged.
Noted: 500 rpm
